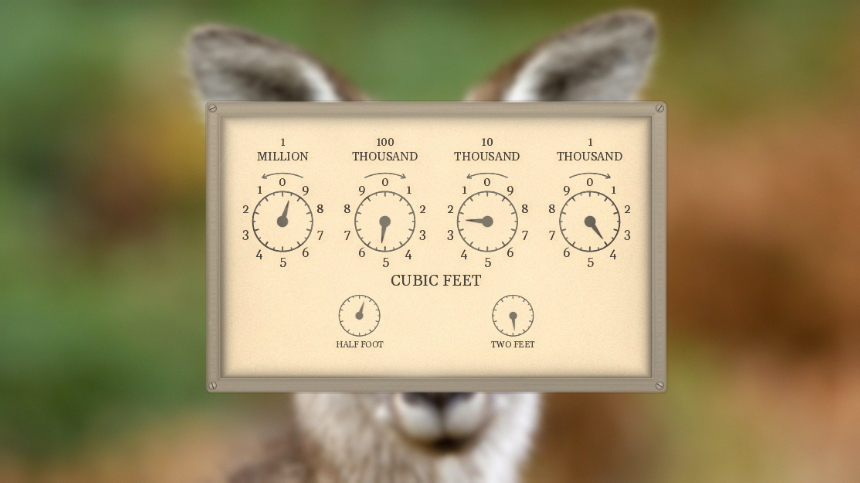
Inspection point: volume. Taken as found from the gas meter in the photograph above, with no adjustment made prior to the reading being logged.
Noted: 952400 ft³
